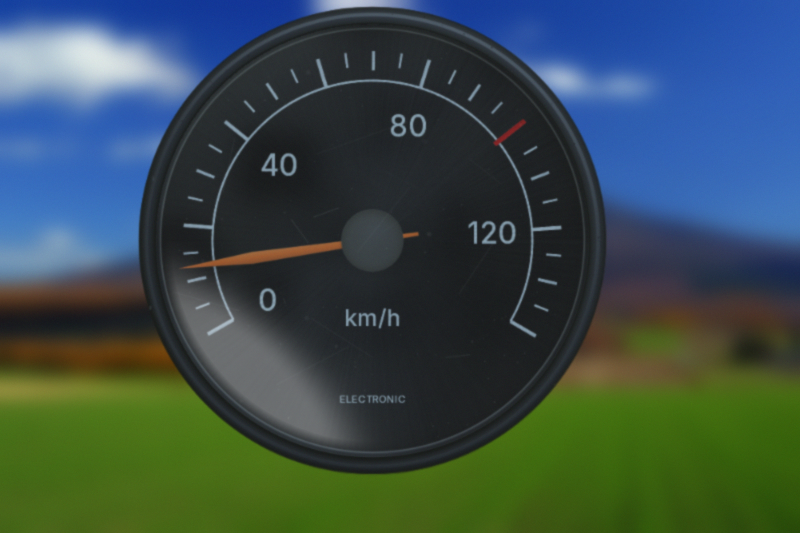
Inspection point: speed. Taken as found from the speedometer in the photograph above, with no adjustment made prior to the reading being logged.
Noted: 12.5 km/h
